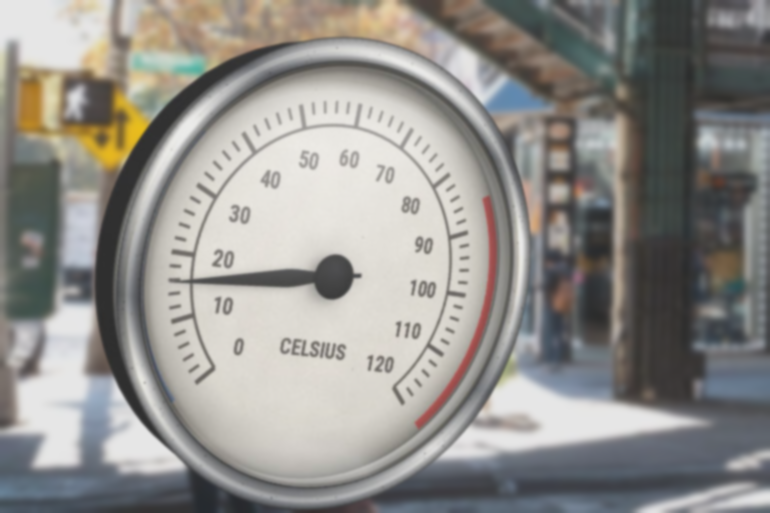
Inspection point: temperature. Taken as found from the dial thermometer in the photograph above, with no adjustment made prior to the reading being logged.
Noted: 16 °C
